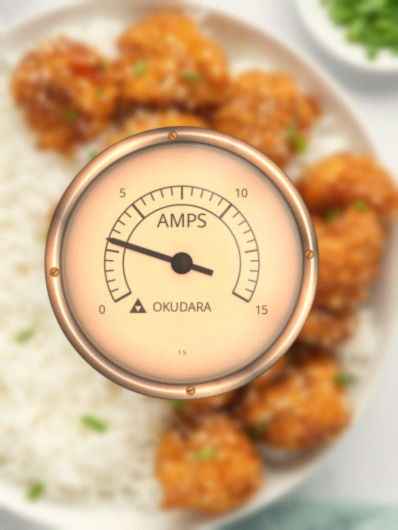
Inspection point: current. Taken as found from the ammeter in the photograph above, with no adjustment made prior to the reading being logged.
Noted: 3 A
